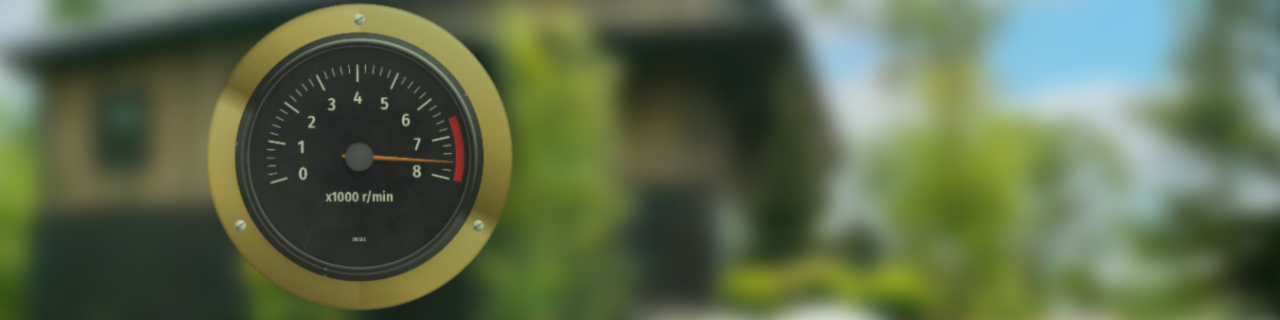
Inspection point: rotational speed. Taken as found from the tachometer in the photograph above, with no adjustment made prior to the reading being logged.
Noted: 7600 rpm
